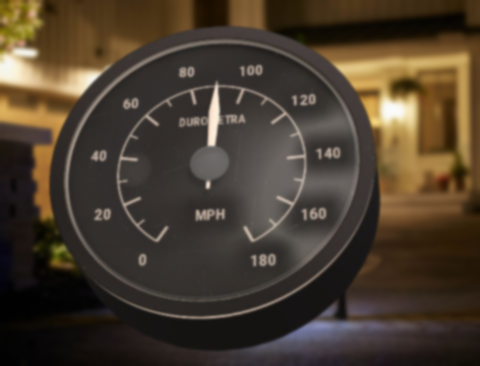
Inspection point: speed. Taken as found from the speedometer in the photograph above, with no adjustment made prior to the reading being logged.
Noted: 90 mph
